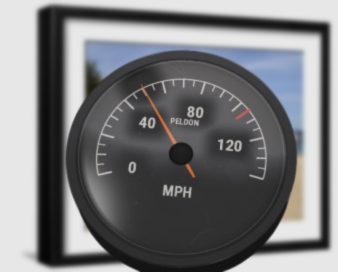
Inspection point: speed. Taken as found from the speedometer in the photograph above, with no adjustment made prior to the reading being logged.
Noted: 50 mph
